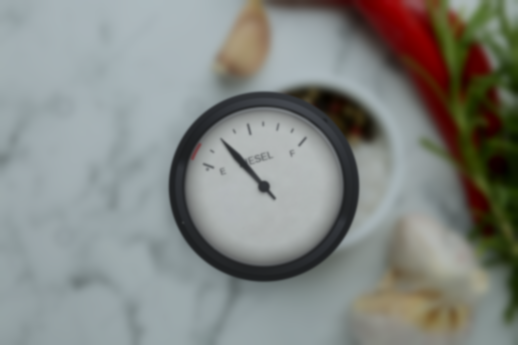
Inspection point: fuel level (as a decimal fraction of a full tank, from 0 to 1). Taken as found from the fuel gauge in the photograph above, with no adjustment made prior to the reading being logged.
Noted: 0.25
